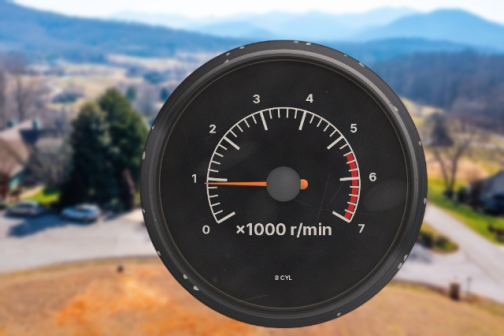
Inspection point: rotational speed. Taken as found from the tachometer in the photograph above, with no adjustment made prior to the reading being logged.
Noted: 900 rpm
